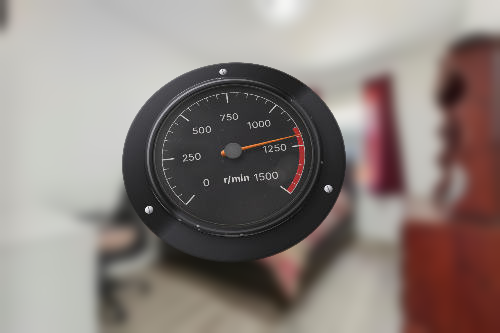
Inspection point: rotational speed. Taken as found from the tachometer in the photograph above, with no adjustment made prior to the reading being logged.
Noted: 1200 rpm
